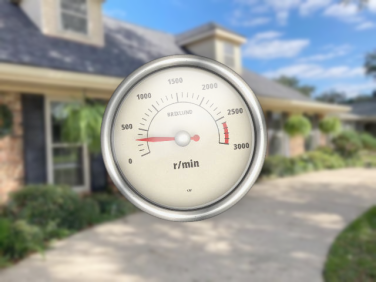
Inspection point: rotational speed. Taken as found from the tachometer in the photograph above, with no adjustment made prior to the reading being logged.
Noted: 300 rpm
